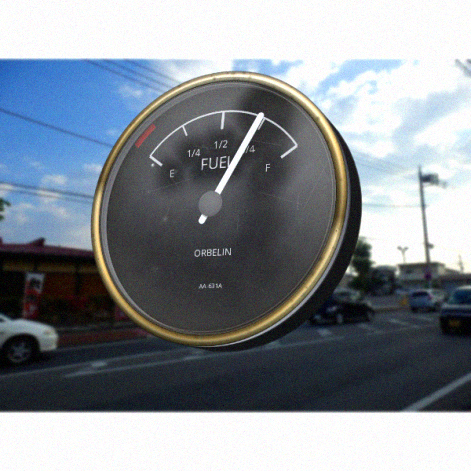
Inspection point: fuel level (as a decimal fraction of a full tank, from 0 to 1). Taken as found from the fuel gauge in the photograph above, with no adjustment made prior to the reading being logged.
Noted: 0.75
